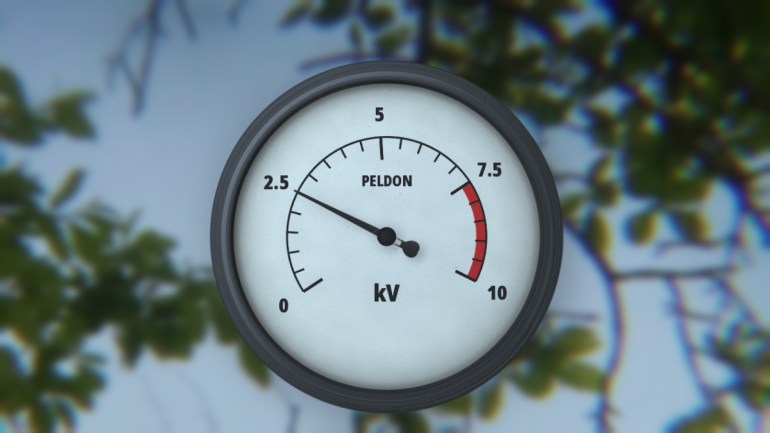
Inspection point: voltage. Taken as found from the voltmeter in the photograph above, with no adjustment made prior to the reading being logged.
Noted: 2.5 kV
